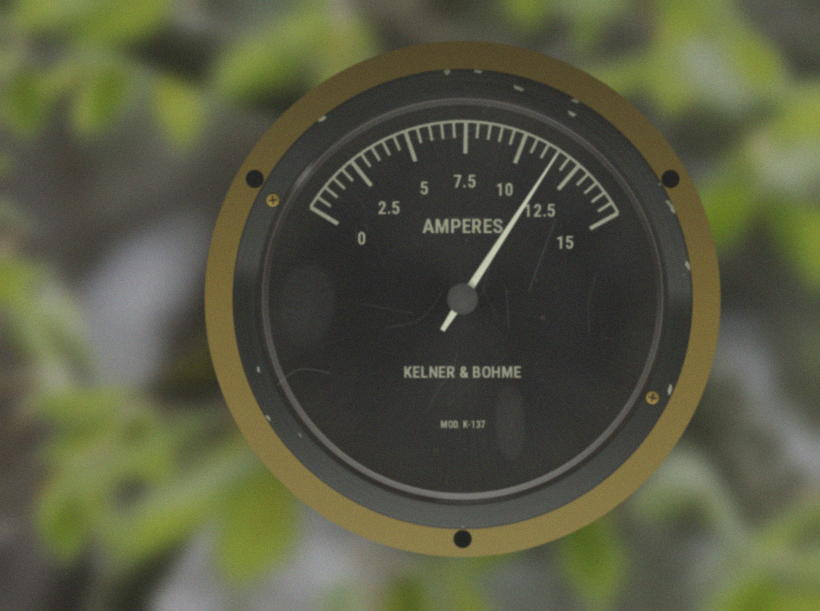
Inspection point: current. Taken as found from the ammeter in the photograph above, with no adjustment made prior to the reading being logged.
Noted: 11.5 A
